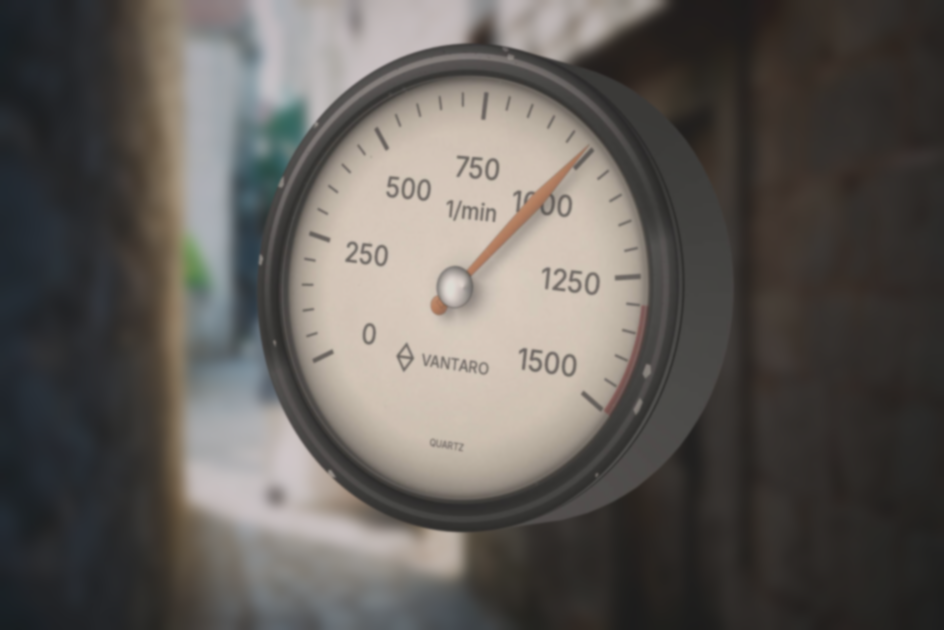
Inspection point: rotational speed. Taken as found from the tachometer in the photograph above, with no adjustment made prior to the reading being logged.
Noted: 1000 rpm
